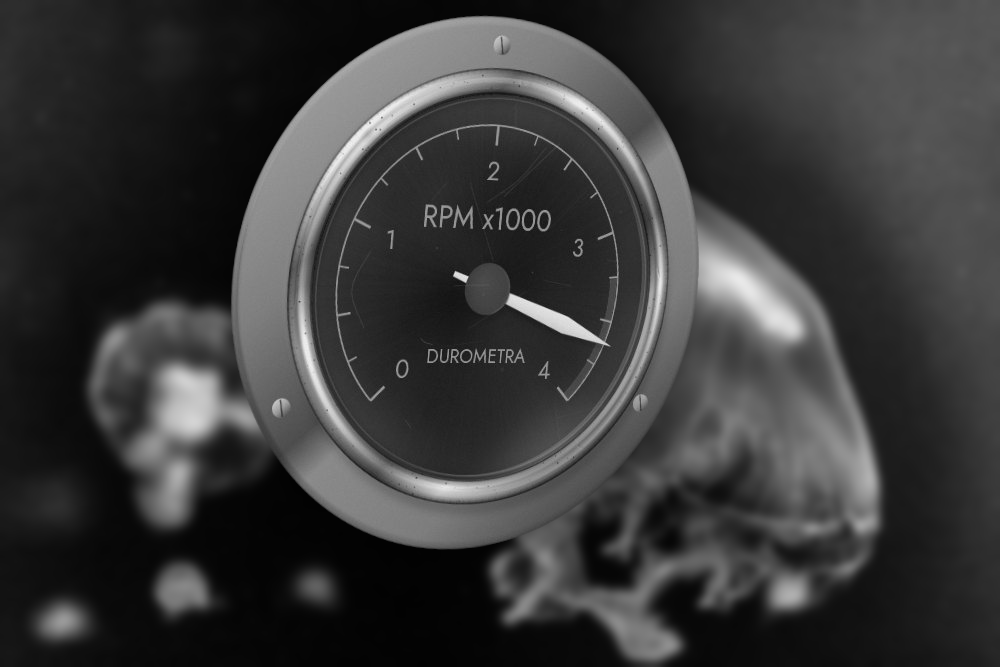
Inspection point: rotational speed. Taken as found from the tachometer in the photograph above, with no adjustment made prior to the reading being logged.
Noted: 3625 rpm
